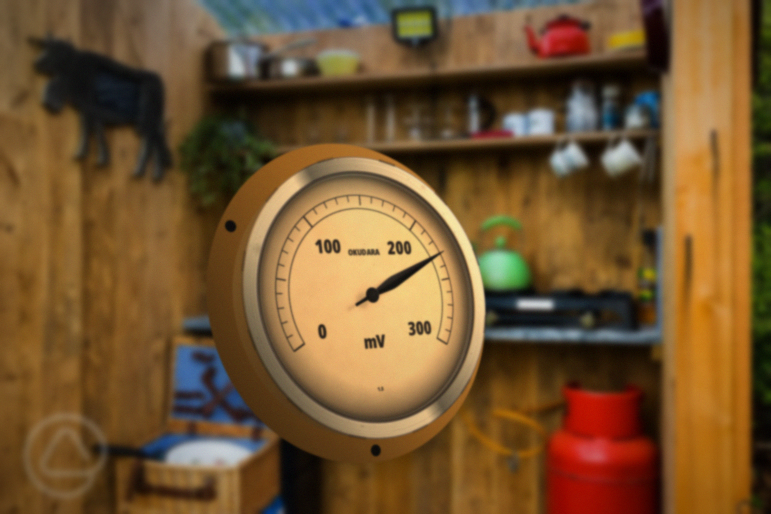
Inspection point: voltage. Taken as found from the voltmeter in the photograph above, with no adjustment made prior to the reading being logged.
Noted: 230 mV
